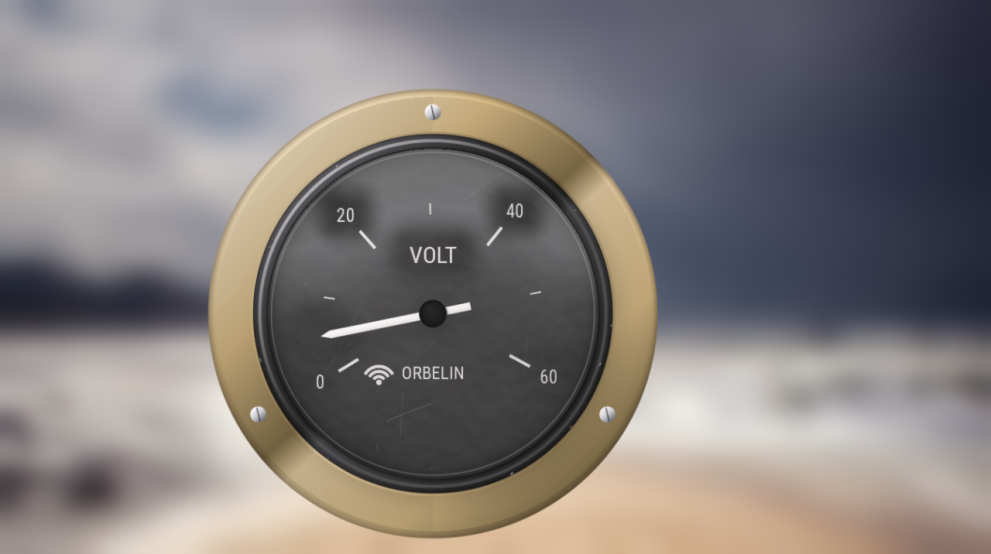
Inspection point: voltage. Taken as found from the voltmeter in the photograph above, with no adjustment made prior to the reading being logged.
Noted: 5 V
